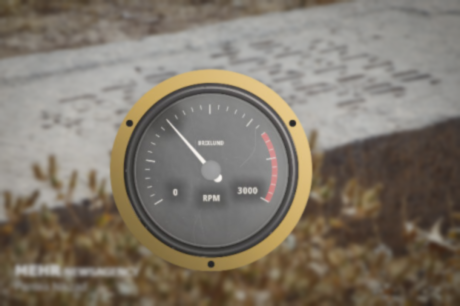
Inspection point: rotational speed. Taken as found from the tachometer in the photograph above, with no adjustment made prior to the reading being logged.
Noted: 1000 rpm
